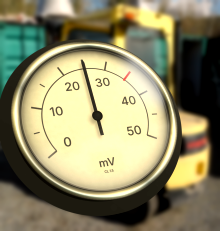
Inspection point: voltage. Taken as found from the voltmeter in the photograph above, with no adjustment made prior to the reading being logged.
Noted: 25 mV
